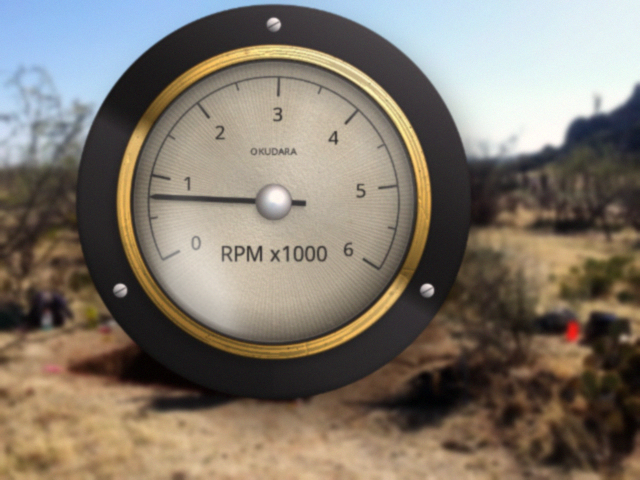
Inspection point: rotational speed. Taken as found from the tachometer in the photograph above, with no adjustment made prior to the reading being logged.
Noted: 750 rpm
